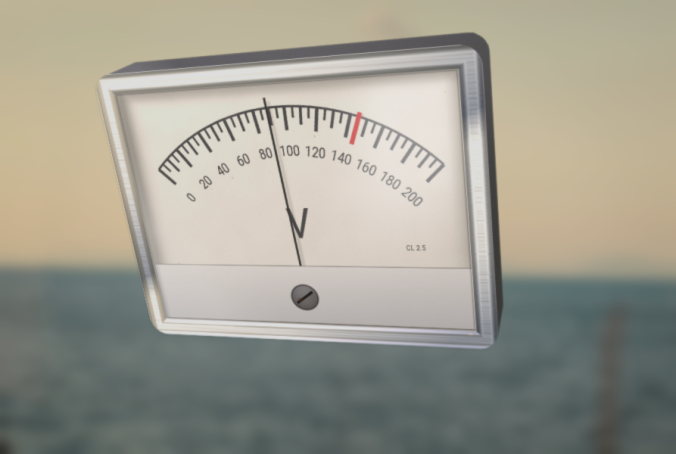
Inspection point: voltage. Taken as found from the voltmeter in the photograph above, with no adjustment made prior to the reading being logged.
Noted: 90 V
